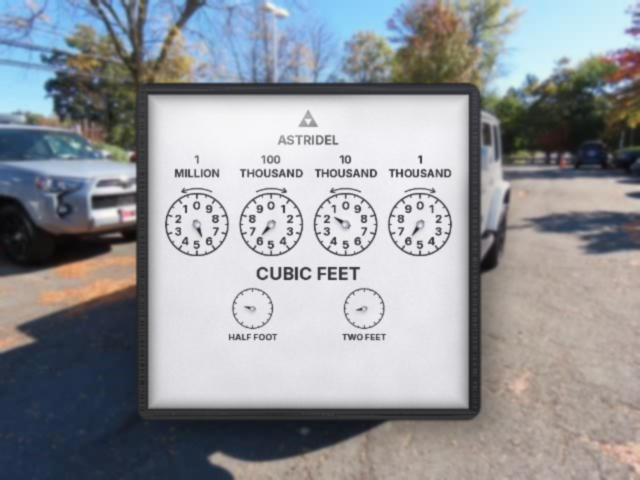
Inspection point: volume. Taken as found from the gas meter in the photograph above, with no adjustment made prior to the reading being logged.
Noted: 561600 ft³
